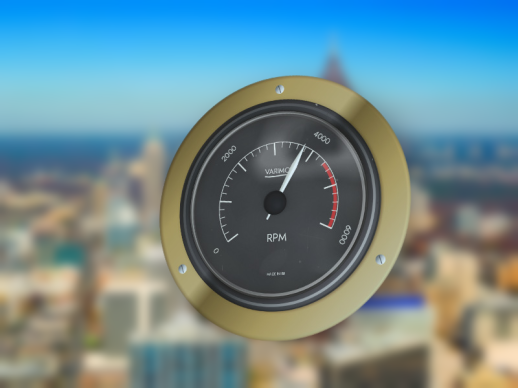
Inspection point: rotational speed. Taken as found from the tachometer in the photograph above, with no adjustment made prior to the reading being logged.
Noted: 3800 rpm
